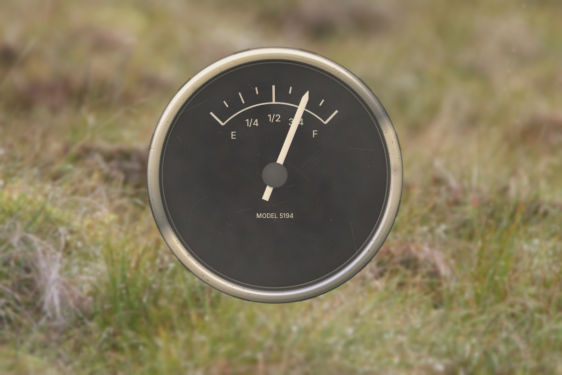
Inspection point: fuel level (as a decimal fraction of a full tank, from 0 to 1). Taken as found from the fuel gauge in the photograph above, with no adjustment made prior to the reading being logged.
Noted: 0.75
